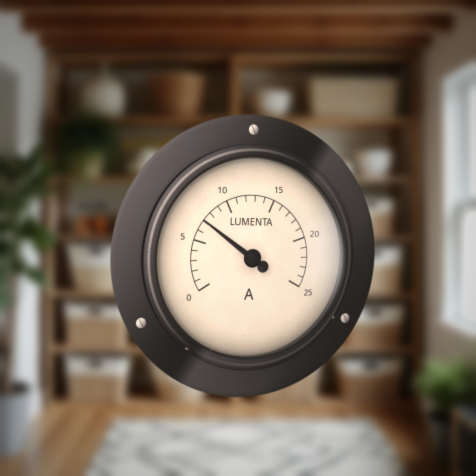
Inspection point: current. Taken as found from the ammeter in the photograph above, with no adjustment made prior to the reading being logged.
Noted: 7 A
